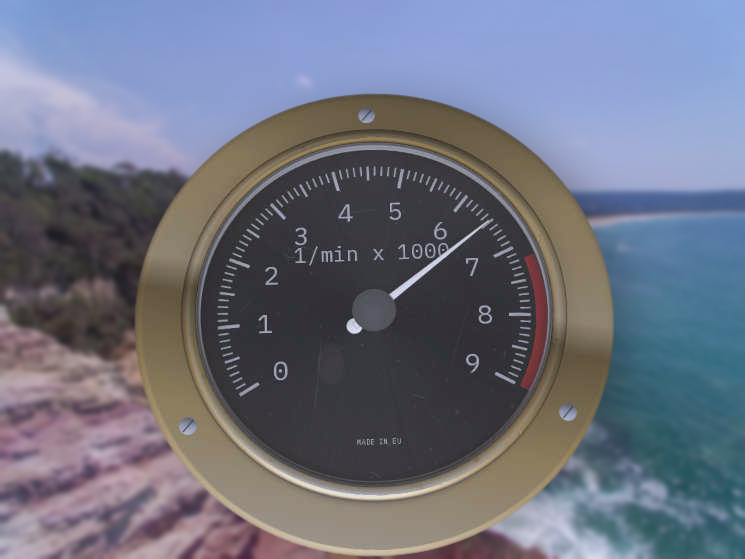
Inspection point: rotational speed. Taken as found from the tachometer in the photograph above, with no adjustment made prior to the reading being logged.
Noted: 6500 rpm
